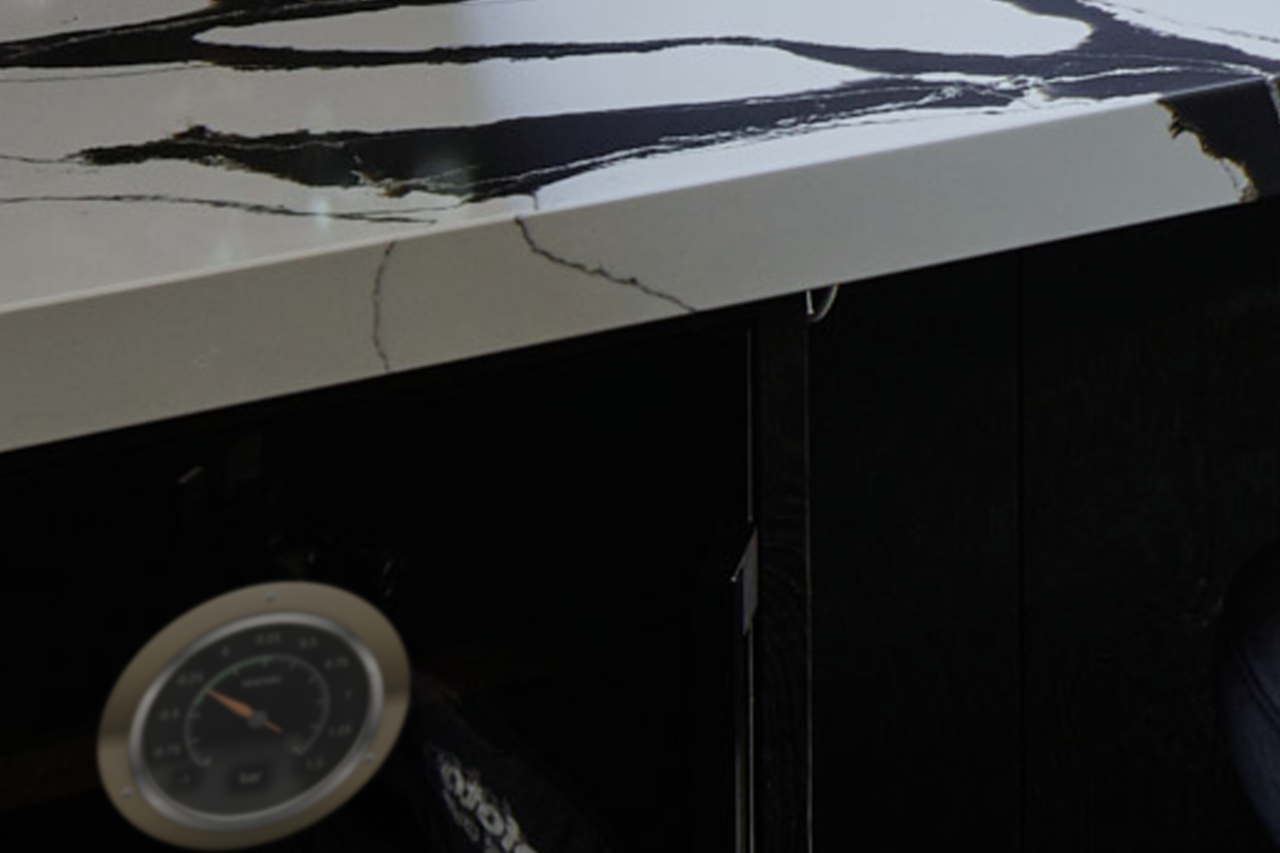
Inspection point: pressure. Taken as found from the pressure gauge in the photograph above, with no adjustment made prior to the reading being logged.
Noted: -0.25 bar
